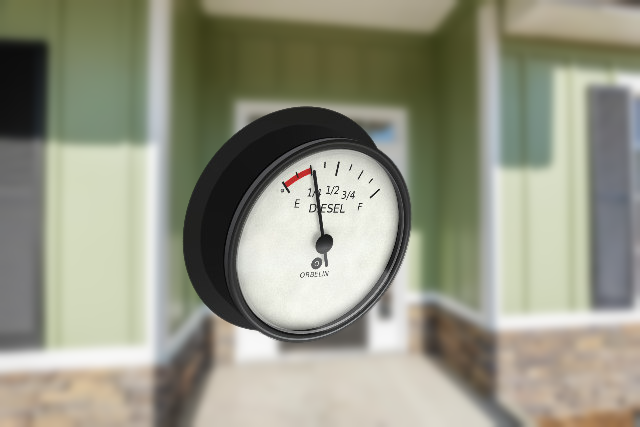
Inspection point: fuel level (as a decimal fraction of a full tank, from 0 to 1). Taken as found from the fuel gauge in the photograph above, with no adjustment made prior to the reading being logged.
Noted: 0.25
